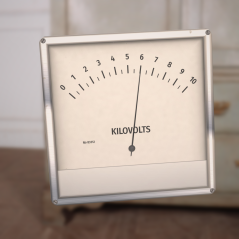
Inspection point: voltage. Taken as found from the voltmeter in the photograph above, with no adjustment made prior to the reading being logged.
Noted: 6 kV
